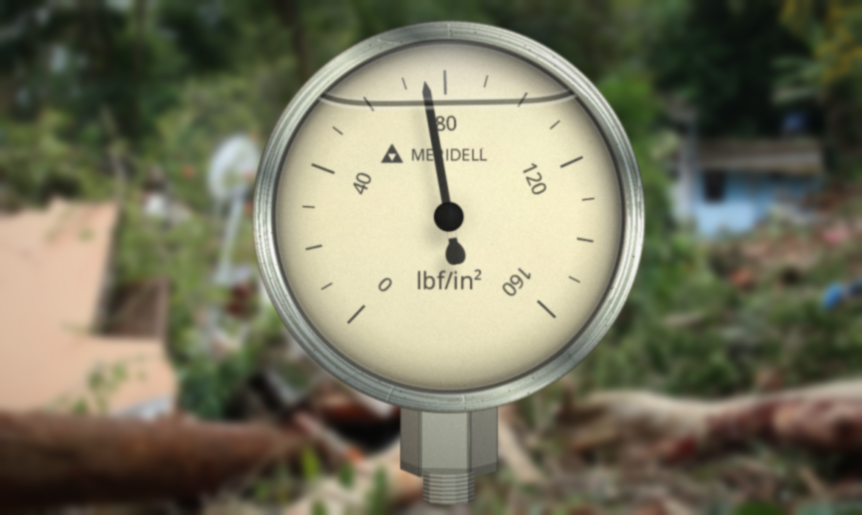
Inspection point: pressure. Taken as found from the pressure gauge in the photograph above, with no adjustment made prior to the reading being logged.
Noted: 75 psi
